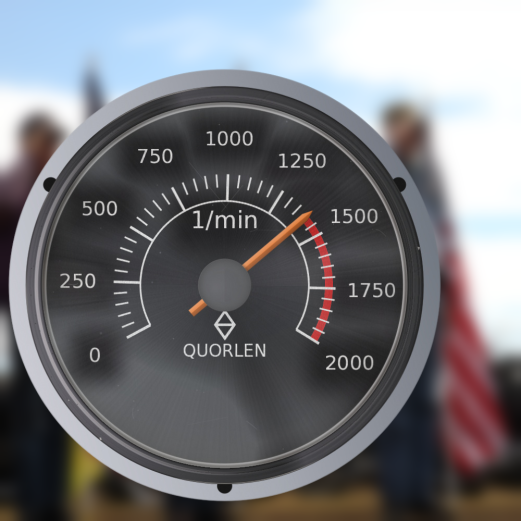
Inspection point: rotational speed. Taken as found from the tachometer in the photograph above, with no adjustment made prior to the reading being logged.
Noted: 1400 rpm
